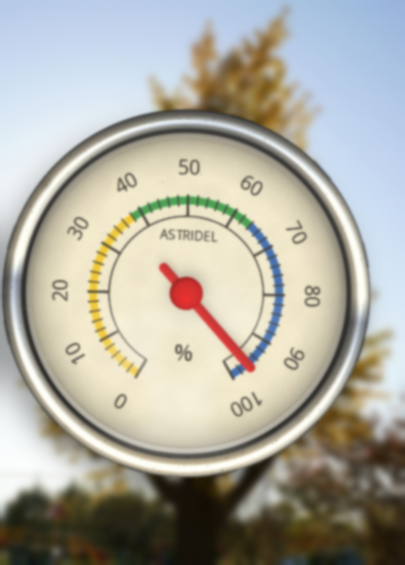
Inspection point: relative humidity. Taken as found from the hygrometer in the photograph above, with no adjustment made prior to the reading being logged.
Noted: 96 %
